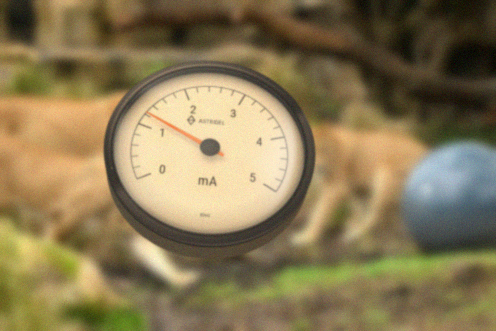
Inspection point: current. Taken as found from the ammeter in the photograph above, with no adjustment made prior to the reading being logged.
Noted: 1.2 mA
